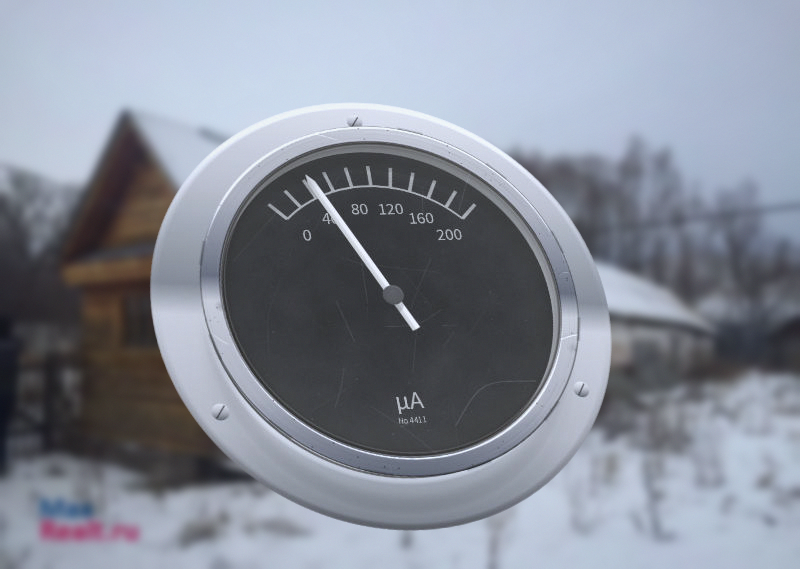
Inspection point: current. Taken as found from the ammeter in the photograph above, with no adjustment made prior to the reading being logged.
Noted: 40 µA
